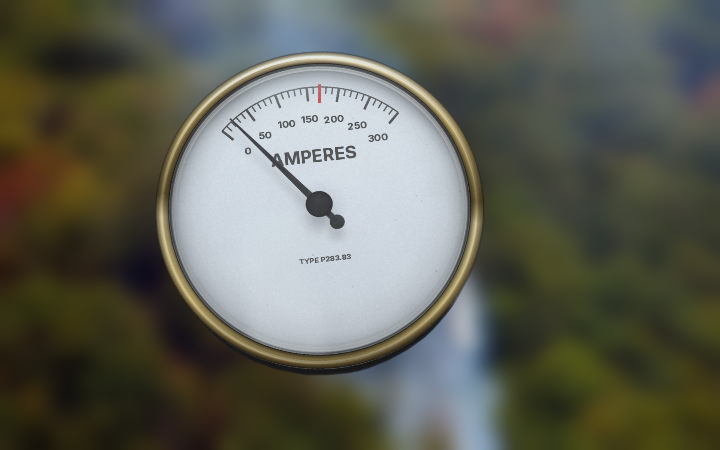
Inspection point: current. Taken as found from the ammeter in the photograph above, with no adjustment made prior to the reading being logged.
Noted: 20 A
